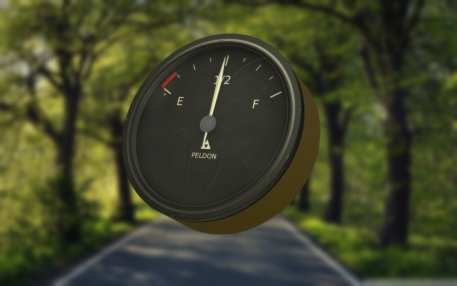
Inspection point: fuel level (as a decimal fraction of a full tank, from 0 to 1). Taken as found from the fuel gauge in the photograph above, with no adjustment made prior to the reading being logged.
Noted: 0.5
